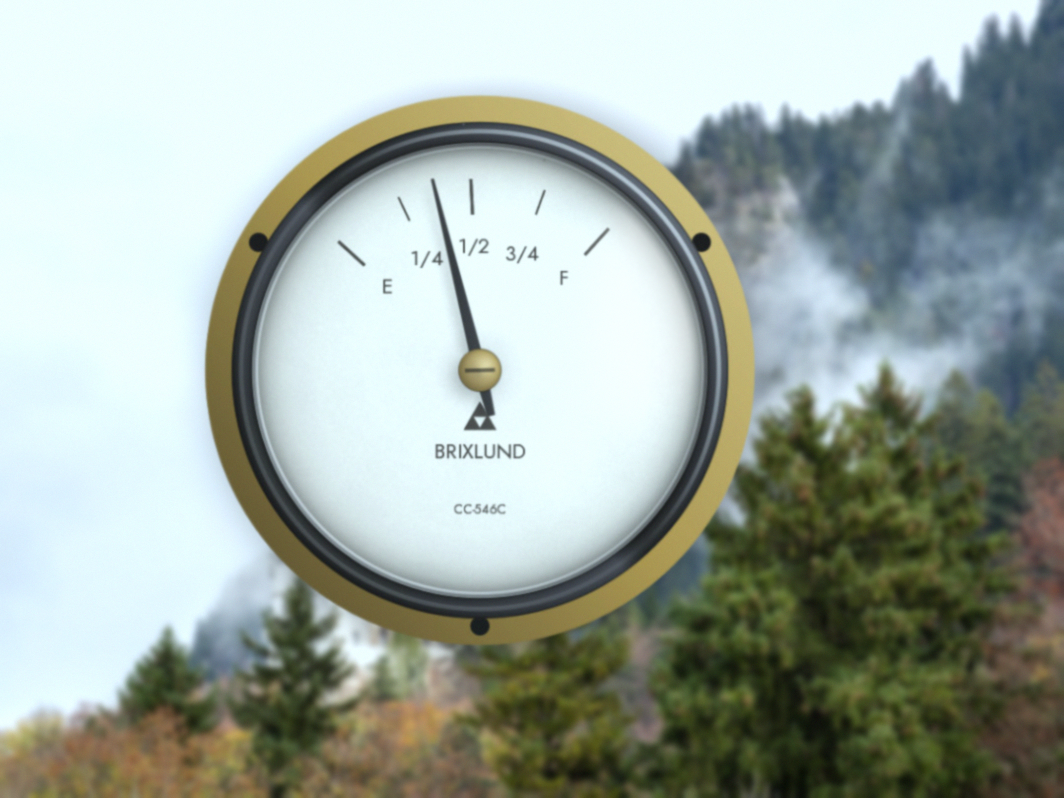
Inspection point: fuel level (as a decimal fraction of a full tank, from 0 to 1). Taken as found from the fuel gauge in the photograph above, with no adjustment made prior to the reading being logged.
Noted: 0.375
